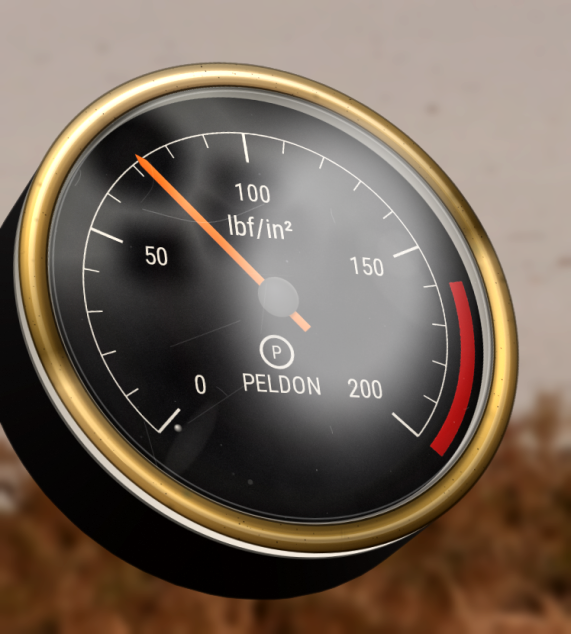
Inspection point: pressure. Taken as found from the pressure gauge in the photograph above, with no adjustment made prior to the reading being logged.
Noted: 70 psi
